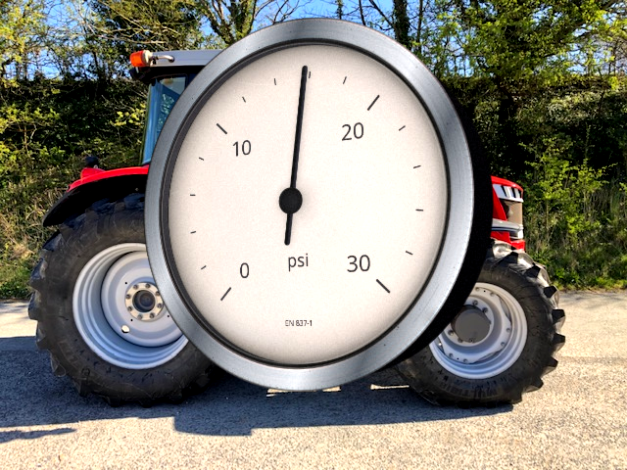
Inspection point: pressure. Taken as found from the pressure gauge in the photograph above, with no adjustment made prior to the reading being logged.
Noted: 16 psi
